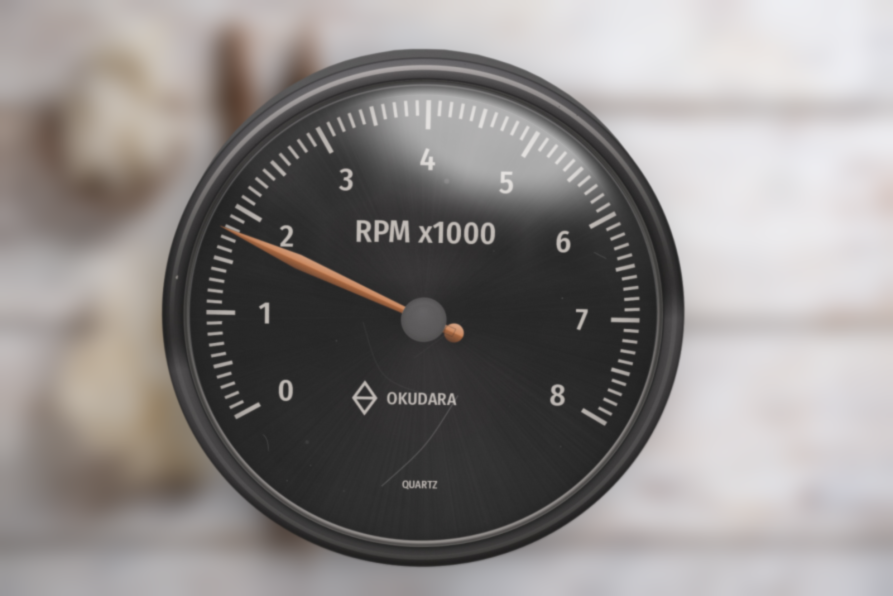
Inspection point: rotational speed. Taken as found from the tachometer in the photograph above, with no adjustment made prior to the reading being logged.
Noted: 1800 rpm
